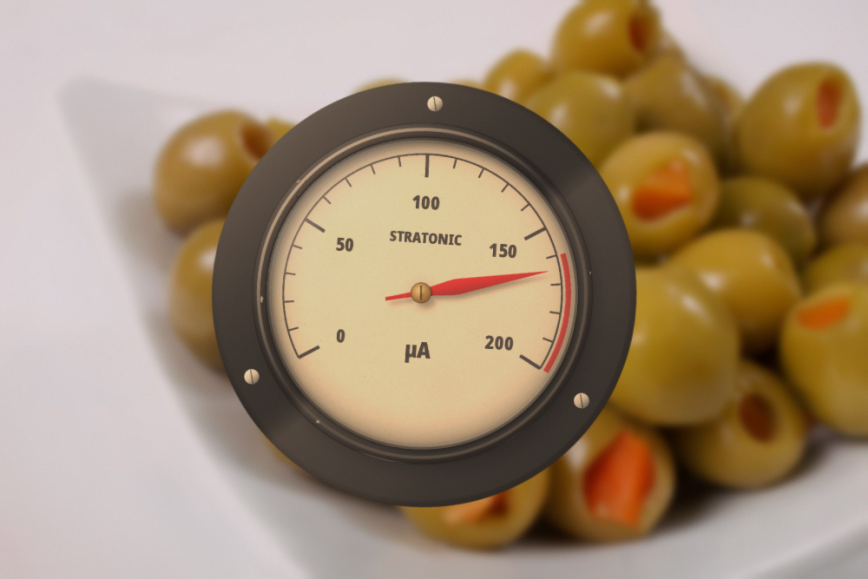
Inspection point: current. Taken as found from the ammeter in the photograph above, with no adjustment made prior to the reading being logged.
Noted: 165 µA
